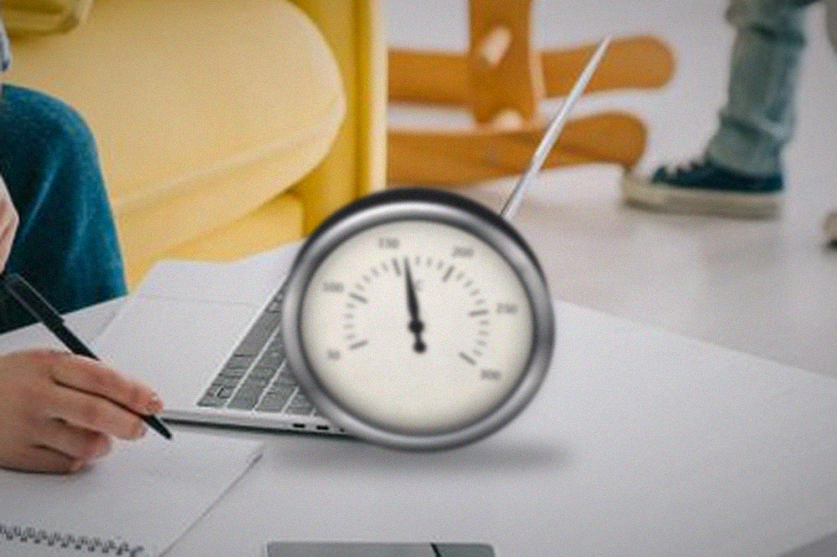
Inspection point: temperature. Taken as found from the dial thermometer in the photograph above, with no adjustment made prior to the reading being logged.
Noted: 160 °C
